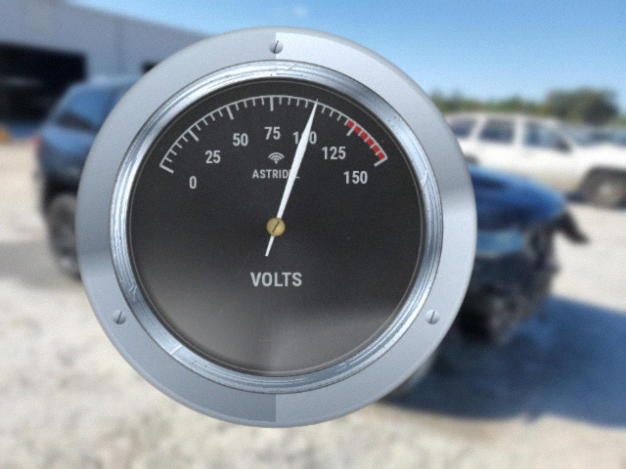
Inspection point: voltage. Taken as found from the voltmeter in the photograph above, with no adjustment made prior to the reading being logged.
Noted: 100 V
